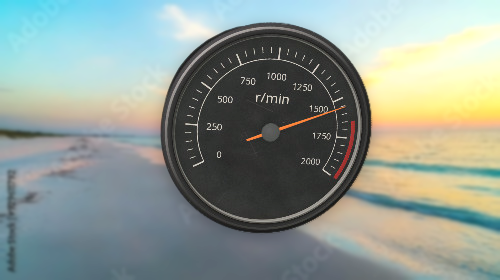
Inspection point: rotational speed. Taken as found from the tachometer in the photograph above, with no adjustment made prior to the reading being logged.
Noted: 1550 rpm
